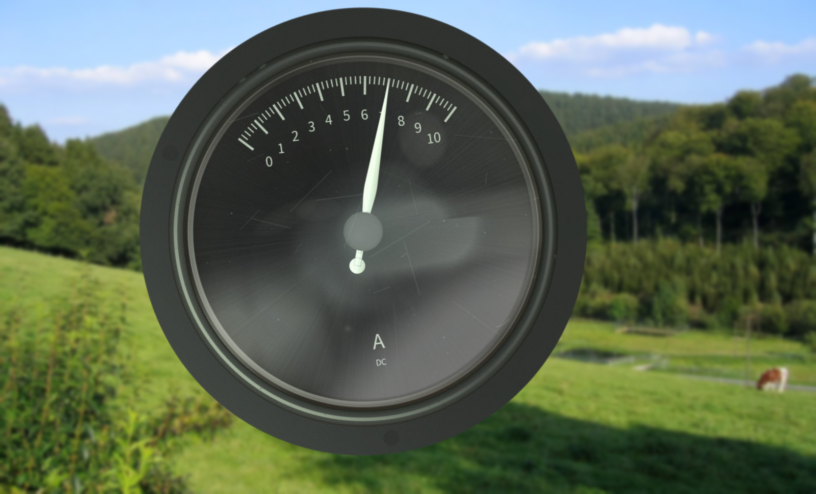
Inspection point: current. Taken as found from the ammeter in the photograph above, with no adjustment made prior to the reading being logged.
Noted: 7 A
